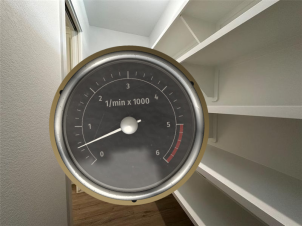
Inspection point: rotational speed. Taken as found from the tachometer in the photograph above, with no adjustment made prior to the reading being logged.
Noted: 500 rpm
